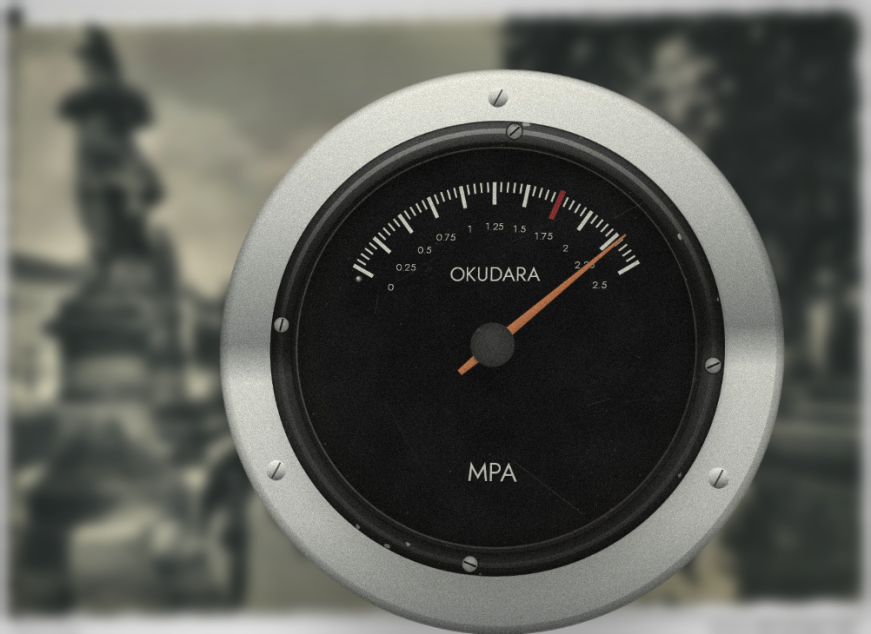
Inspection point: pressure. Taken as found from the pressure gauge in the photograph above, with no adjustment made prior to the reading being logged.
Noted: 2.3 MPa
